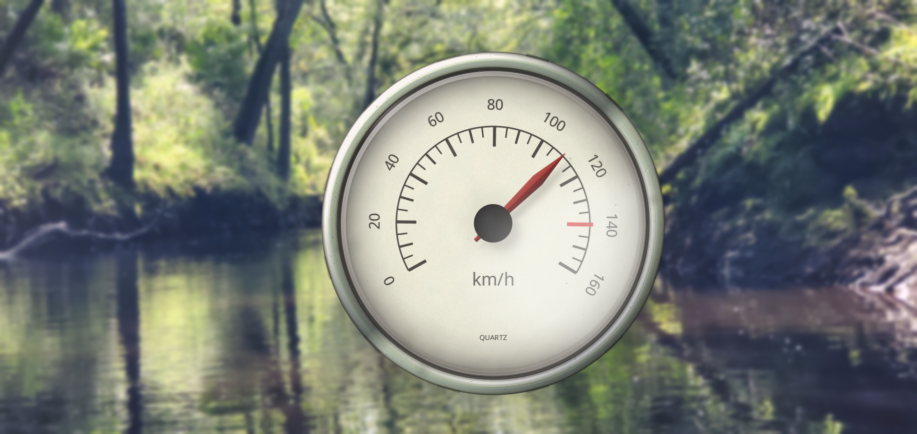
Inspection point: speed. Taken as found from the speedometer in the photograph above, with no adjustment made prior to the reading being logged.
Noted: 110 km/h
